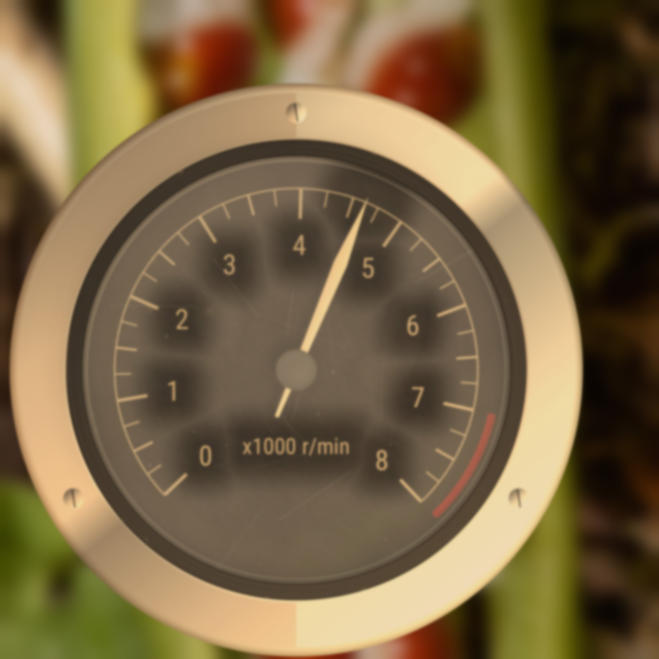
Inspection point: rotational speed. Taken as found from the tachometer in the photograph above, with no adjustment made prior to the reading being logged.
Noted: 4625 rpm
